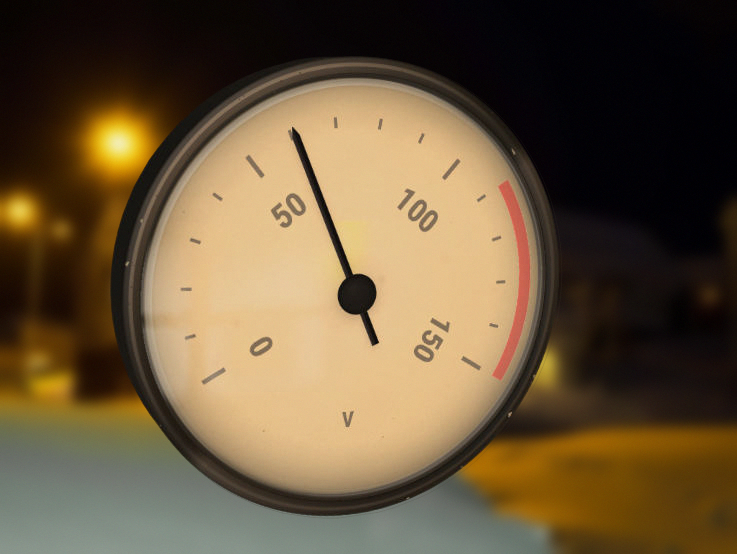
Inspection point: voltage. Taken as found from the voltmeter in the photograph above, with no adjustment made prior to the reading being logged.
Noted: 60 V
